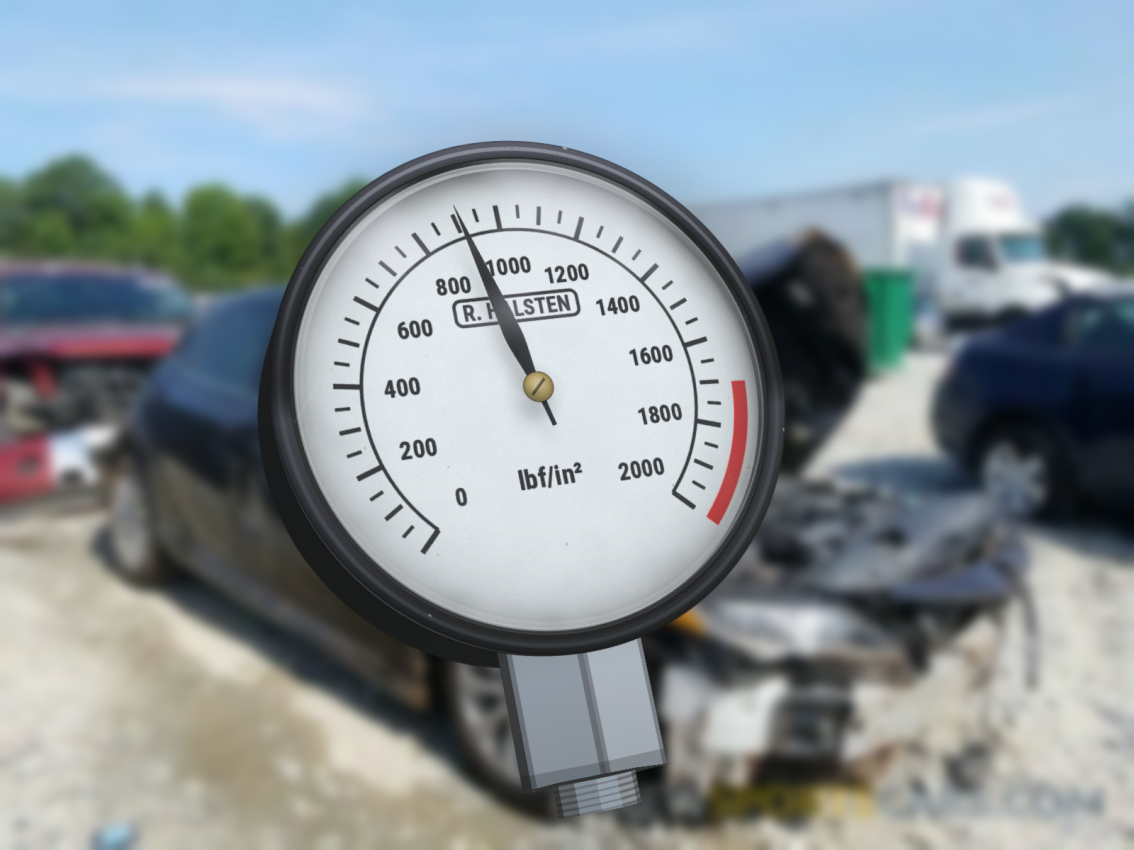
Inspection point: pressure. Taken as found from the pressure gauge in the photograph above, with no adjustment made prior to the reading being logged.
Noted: 900 psi
